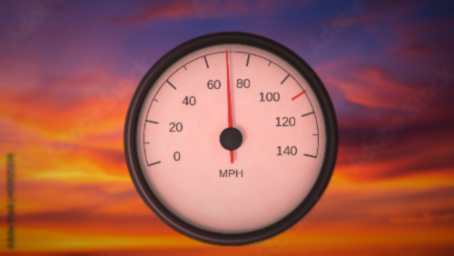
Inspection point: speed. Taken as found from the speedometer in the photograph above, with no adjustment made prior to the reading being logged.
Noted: 70 mph
